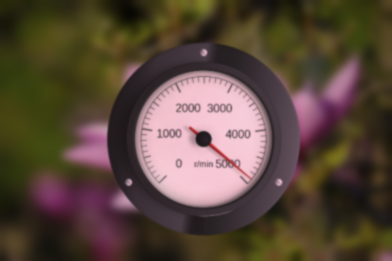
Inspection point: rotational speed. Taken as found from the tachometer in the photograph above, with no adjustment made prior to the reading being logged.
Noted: 4900 rpm
